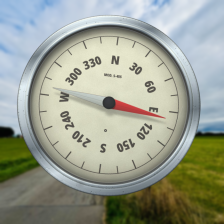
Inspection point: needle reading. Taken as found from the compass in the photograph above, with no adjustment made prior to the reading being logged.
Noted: 97.5 °
